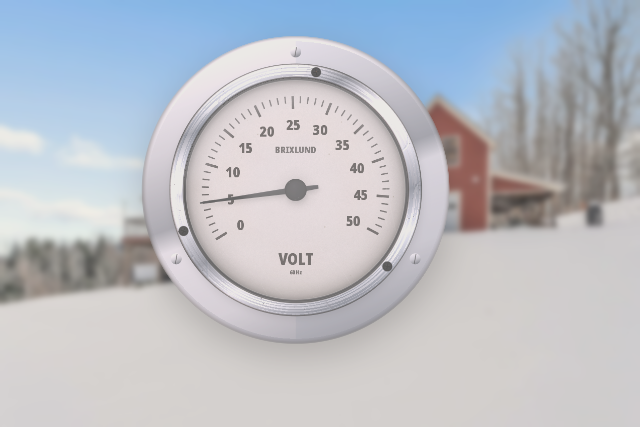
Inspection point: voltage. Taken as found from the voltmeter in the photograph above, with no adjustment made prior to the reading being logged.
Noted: 5 V
